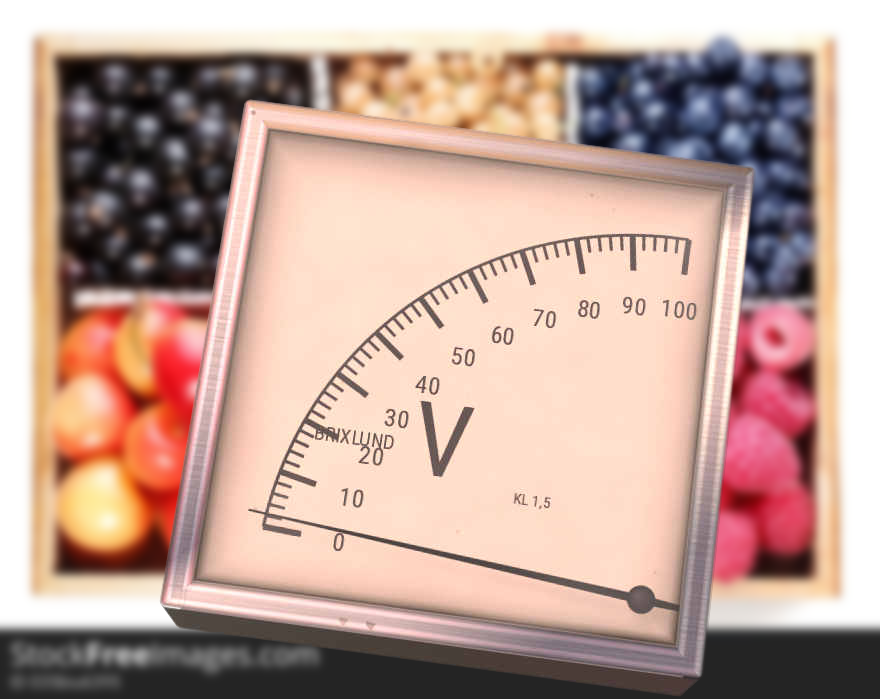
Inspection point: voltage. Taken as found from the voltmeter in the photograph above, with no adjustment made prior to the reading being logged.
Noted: 2 V
